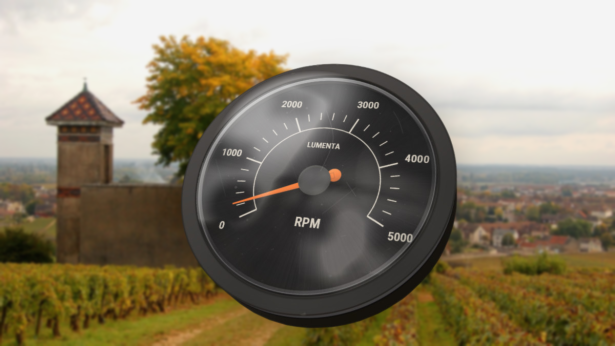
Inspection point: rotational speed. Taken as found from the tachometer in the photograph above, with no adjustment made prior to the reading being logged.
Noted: 200 rpm
